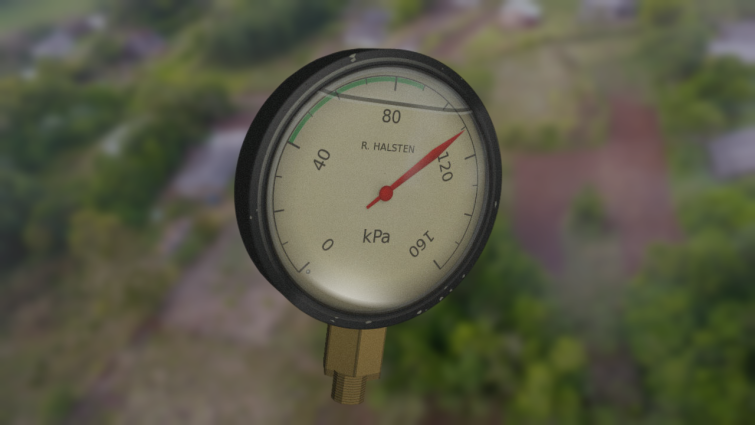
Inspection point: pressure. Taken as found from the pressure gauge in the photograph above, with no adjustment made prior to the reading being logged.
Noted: 110 kPa
